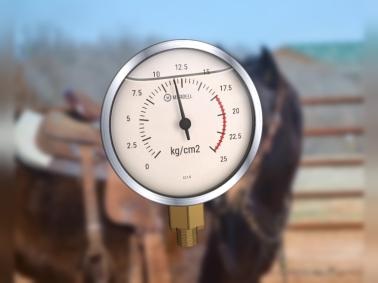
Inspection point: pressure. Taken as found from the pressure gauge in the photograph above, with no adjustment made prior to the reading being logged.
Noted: 11.5 kg/cm²
